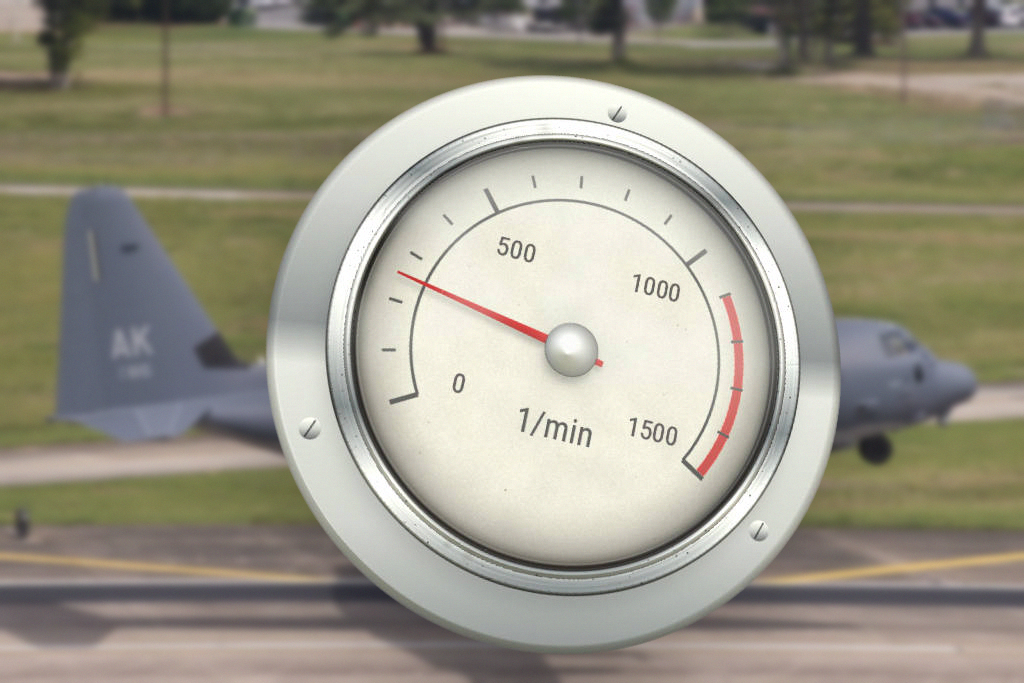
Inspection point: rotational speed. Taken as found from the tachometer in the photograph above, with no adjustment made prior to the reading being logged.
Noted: 250 rpm
